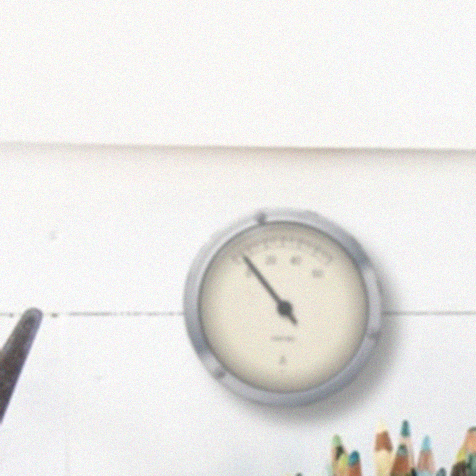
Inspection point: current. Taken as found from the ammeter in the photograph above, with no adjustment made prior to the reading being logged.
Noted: 5 A
